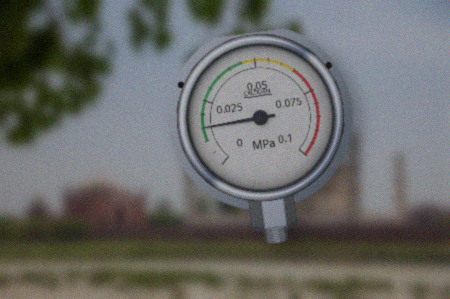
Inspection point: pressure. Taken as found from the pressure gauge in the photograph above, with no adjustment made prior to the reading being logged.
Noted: 0.015 MPa
